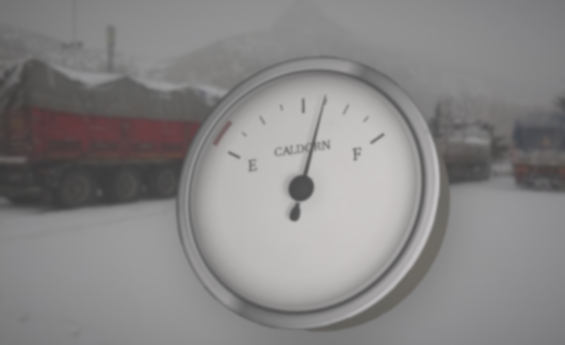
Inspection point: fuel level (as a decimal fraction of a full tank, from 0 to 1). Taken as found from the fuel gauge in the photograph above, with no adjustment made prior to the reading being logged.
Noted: 0.625
